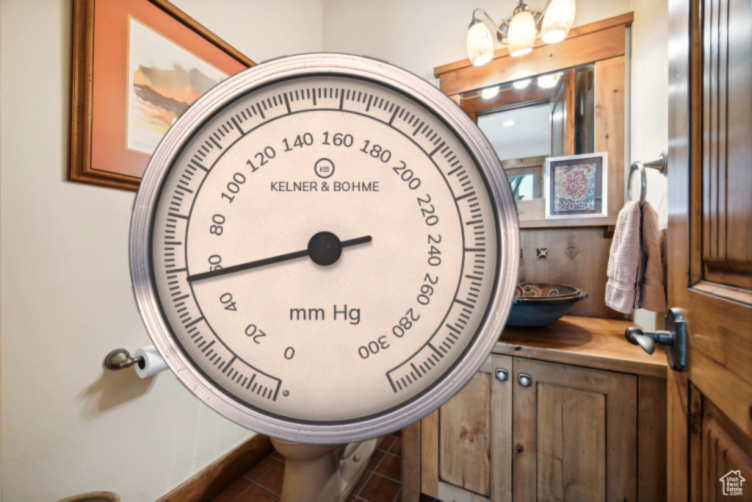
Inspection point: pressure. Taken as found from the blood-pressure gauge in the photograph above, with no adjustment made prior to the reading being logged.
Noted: 56 mmHg
